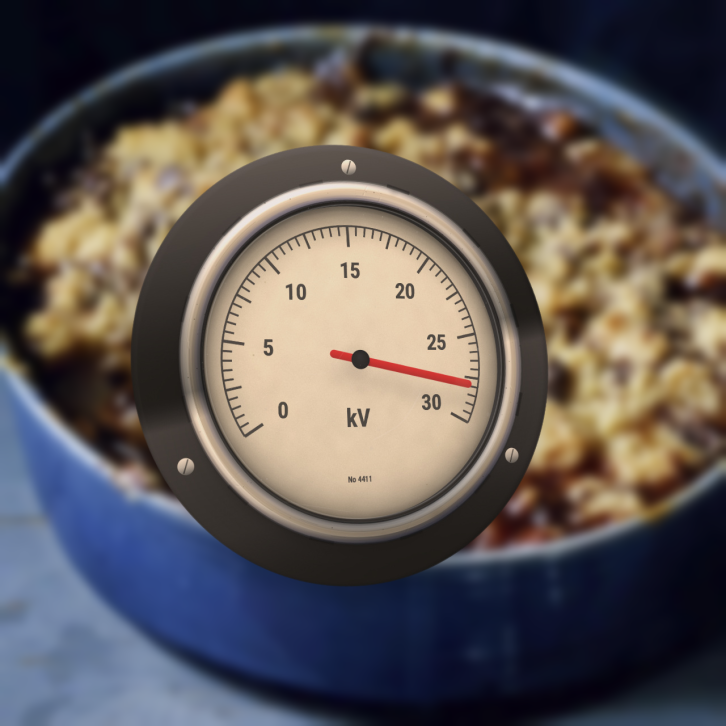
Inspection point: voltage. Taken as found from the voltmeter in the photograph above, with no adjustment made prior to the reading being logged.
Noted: 28 kV
